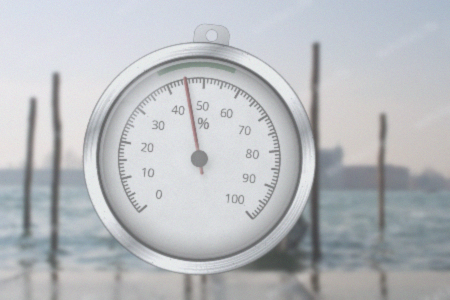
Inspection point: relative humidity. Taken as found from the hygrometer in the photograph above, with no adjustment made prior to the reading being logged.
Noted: 45 %
